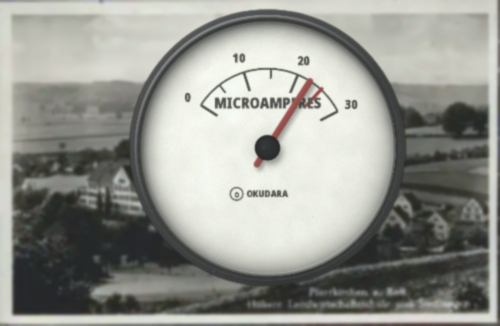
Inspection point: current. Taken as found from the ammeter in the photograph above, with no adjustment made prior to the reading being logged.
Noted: 22.5 µA
